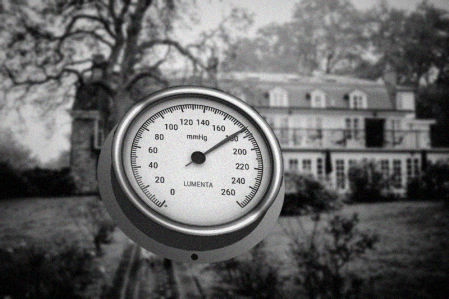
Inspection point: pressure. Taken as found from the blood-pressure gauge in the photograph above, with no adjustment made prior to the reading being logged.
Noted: 180 mmHg
